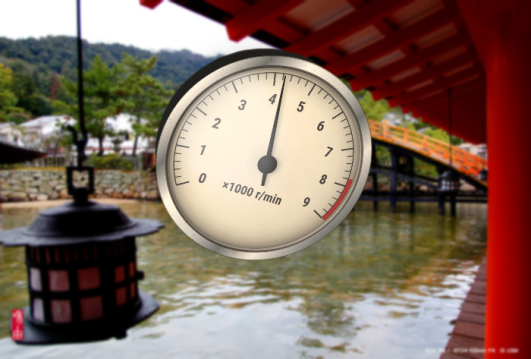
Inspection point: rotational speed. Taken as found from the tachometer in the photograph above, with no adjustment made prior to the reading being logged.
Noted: 4200 rpm
